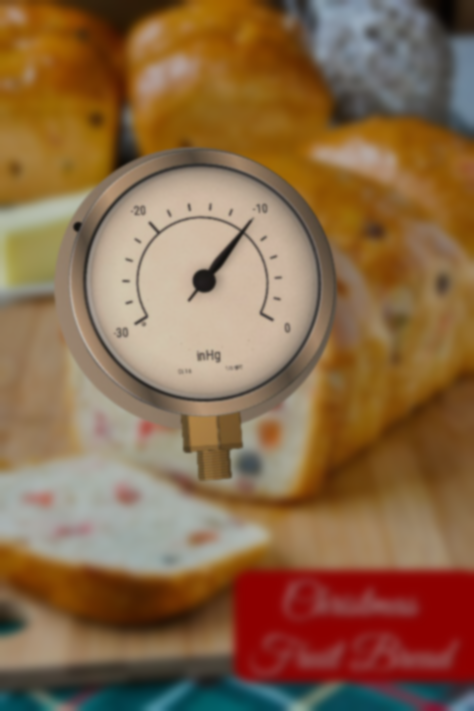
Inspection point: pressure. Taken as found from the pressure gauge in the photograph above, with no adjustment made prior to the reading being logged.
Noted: -10 inHg
